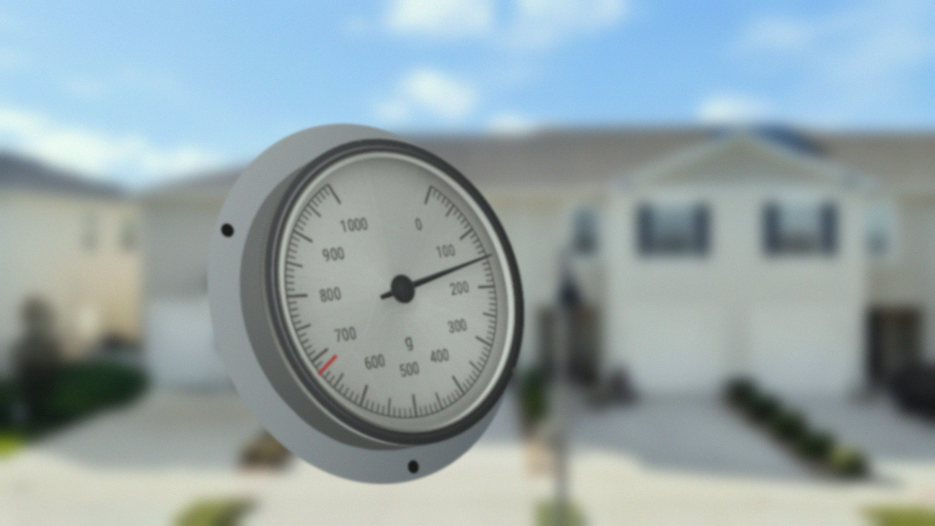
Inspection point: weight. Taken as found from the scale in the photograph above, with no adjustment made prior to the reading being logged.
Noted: 150 g
